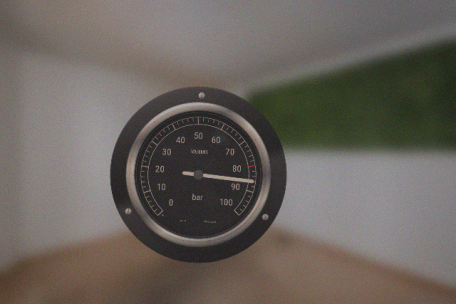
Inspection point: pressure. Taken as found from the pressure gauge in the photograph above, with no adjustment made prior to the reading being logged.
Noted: 86 bar
